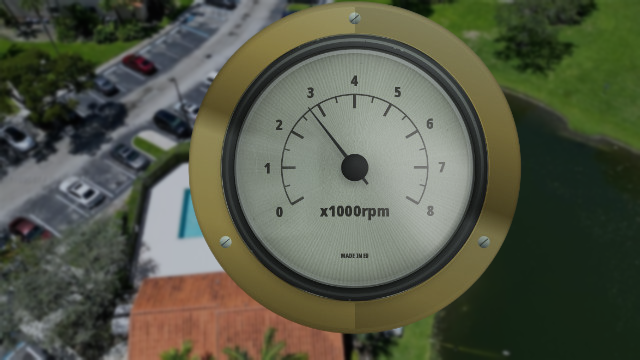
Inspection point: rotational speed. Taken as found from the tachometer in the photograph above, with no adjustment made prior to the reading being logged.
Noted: 2750 rpm
